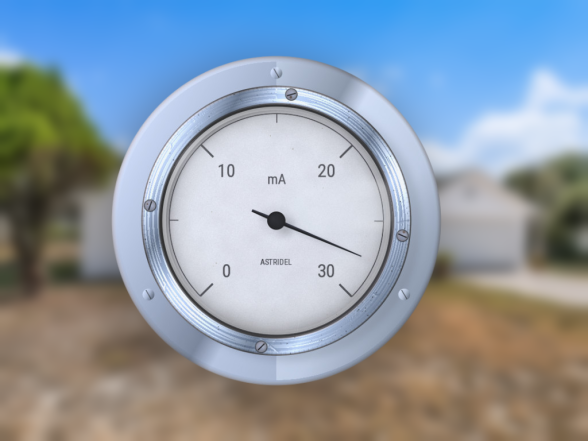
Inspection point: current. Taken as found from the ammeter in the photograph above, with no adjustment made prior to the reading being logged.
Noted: 27.5 mA
